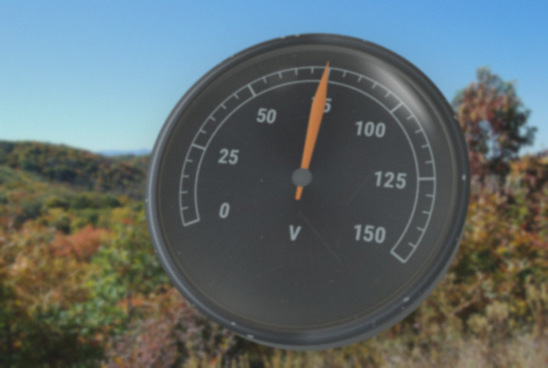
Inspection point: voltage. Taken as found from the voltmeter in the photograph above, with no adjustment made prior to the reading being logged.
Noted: 75 V
